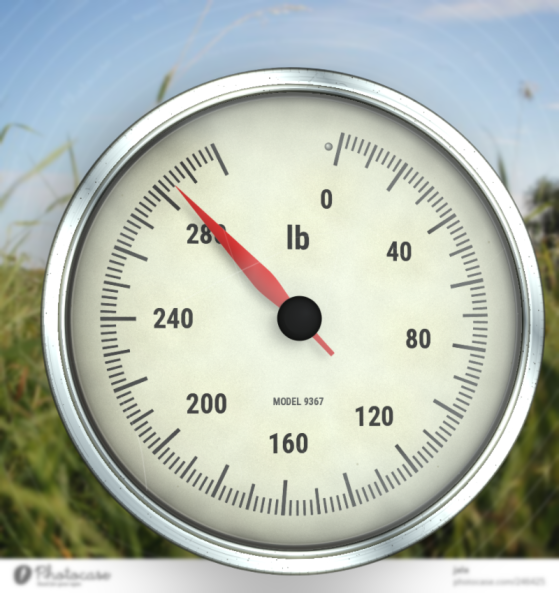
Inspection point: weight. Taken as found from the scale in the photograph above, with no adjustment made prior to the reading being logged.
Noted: 284 lb
